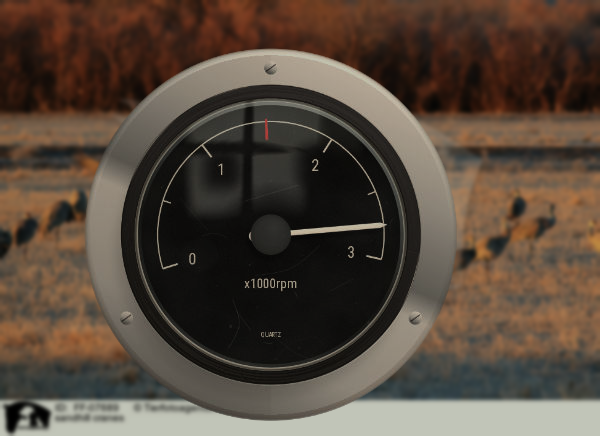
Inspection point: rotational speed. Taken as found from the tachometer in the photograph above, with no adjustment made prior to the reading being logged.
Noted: 2750 rpm
